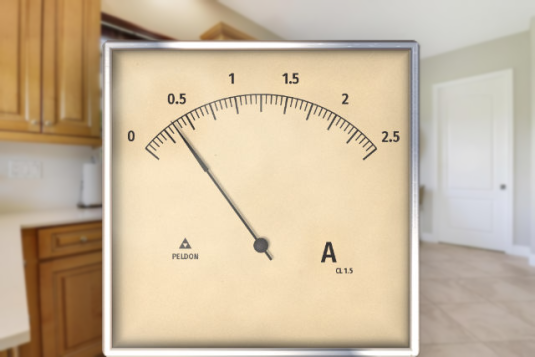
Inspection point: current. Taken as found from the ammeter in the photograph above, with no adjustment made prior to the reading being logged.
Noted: 0.35 A
